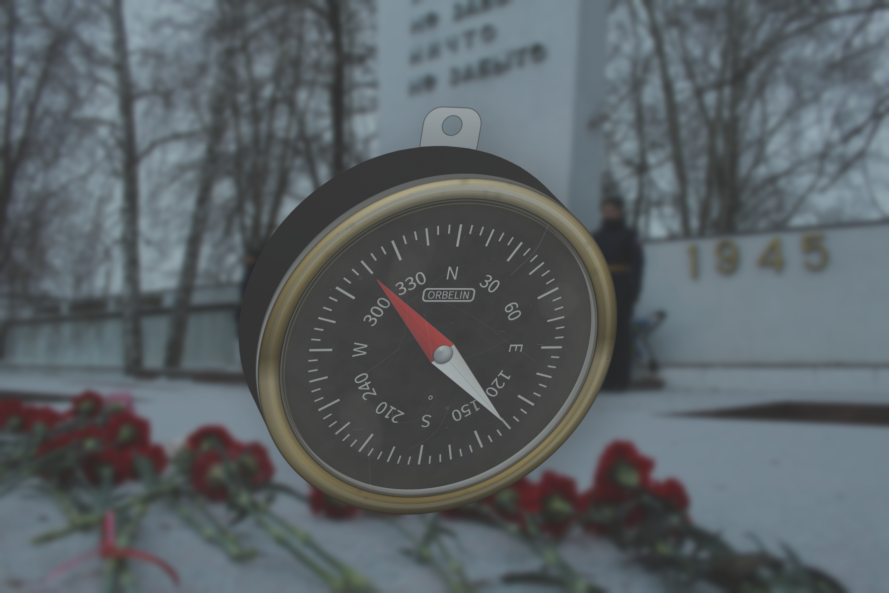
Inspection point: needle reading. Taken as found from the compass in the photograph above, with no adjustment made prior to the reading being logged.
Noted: 315 °
